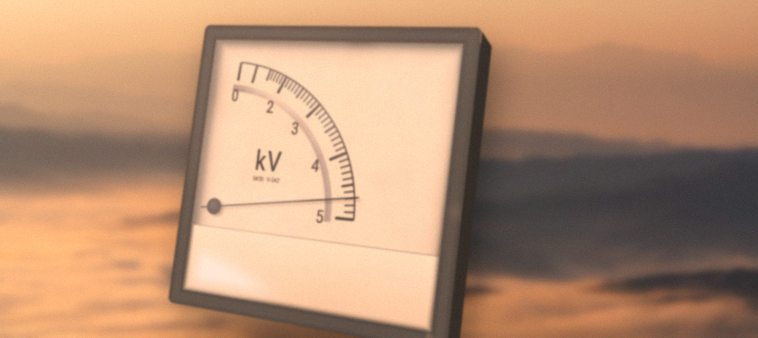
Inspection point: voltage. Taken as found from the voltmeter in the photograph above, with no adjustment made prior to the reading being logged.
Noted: 4.7 kV
